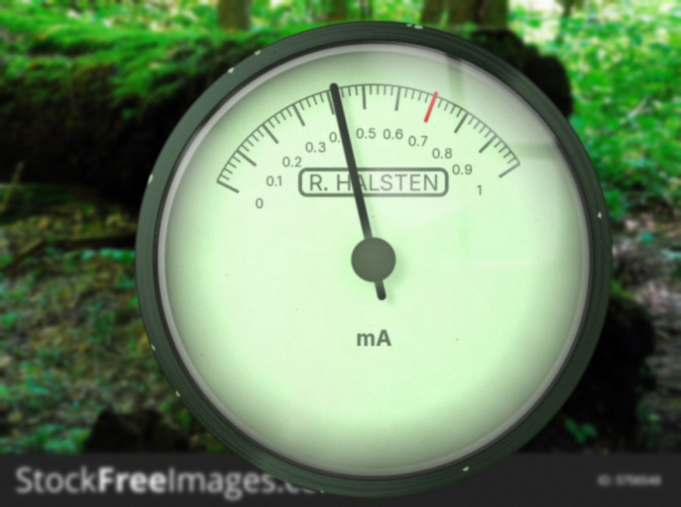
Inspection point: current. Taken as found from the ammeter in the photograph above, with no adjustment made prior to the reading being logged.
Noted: 0.42 mA
